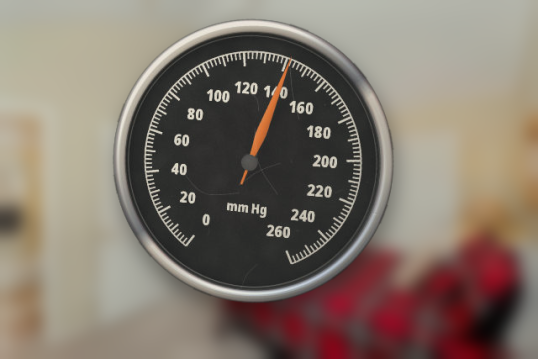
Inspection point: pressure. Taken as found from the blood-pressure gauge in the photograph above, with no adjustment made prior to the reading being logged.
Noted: 142 mmHg
